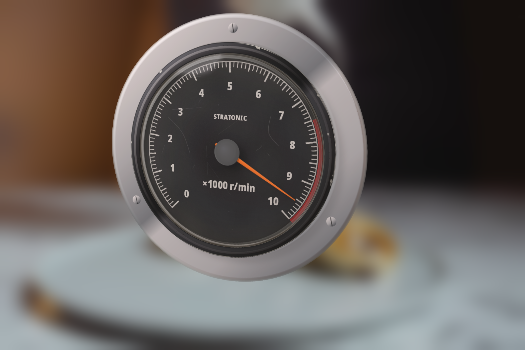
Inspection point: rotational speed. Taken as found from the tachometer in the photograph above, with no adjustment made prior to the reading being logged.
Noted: 9500 rpm
